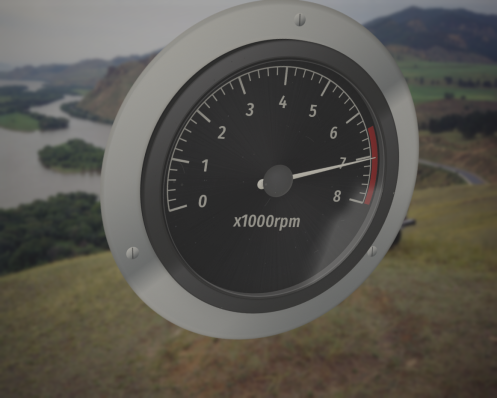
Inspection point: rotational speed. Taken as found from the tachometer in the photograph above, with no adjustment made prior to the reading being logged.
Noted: 7000 rpm
